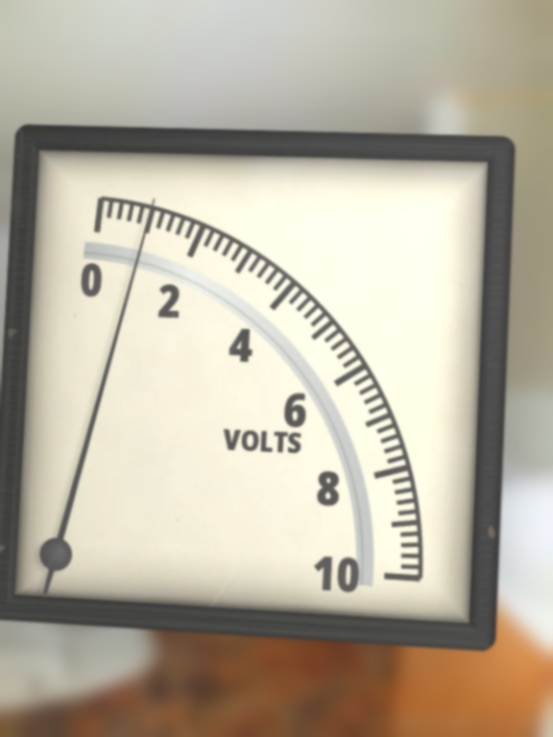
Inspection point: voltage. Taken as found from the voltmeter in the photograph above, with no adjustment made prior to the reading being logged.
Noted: 1 V
